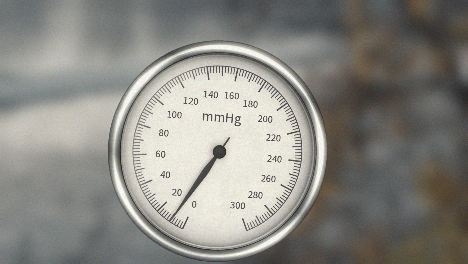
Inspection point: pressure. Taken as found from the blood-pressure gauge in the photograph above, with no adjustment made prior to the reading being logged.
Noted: 10 mmHg
